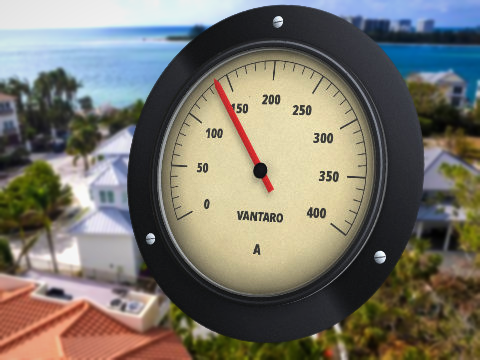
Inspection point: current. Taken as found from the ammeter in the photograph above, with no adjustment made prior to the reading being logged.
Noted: 140 A
